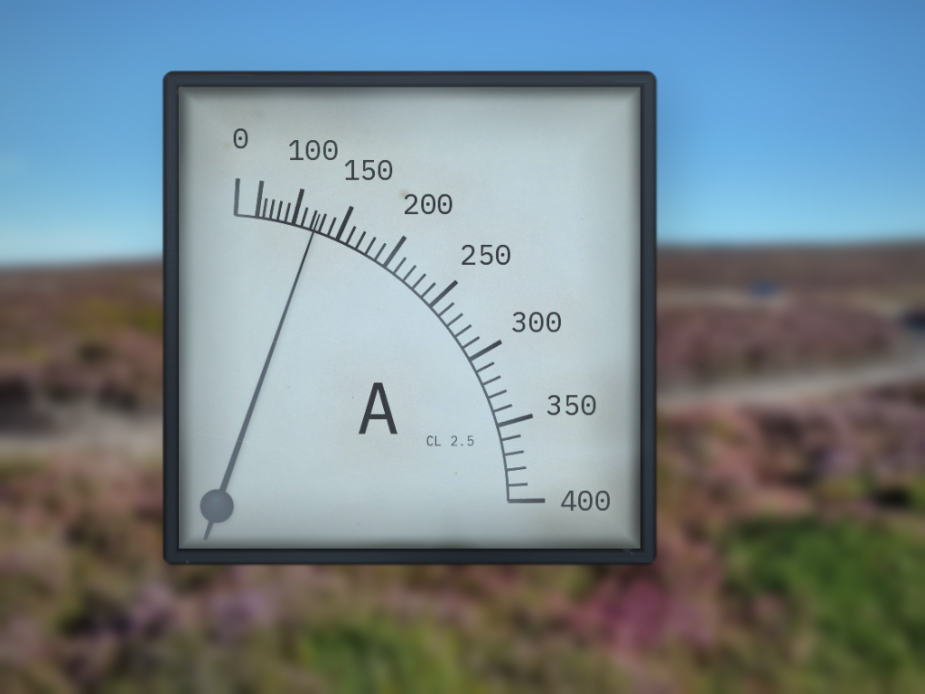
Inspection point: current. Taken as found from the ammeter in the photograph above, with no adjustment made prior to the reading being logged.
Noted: 125 A
